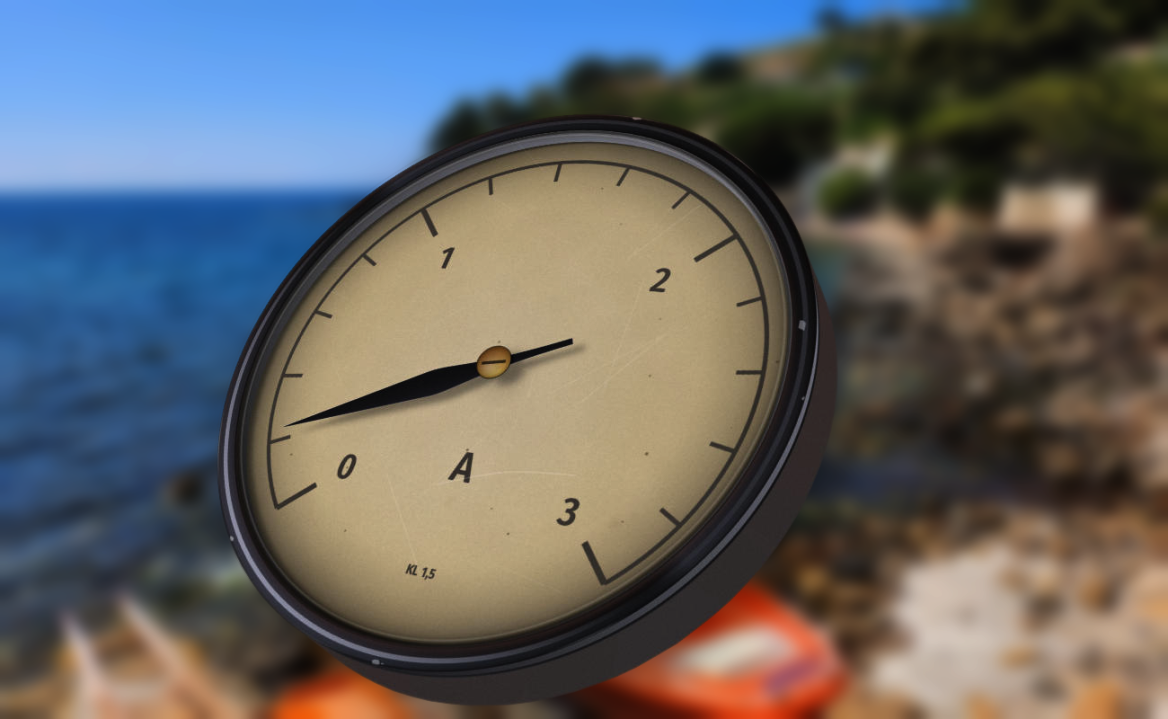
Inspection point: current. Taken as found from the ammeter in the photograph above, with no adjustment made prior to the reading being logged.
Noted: 0.2 A
